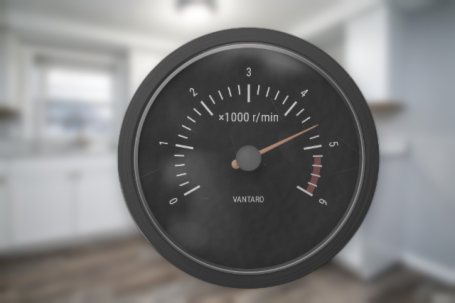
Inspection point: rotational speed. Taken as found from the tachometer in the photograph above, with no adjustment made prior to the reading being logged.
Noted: 4600 rpm
